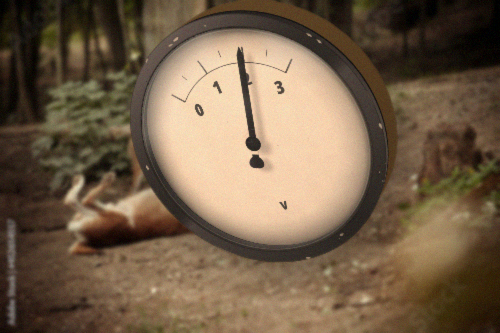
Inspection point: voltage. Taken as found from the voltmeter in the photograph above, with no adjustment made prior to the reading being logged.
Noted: 2 V
